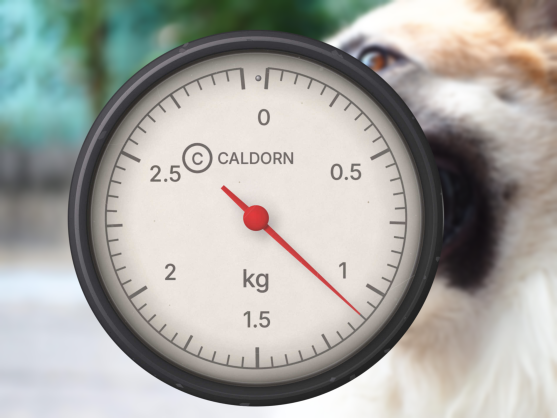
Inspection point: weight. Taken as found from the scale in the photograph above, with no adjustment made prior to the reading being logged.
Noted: 1.1 kg
